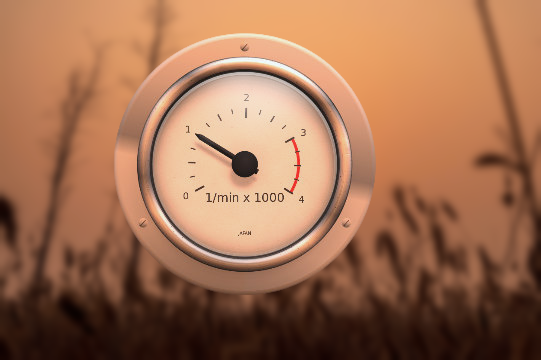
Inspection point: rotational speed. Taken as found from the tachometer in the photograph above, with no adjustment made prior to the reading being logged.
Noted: 1000 rpm
